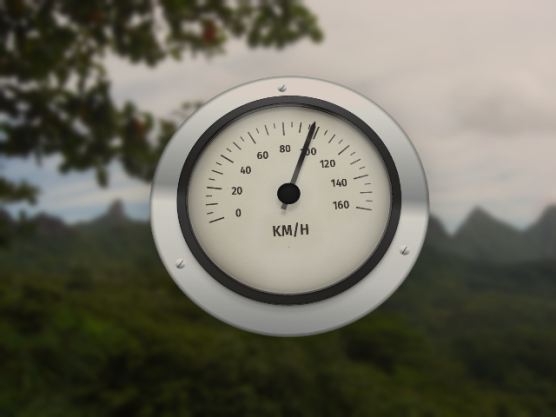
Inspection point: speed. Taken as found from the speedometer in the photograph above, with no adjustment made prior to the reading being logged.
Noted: 97.5 km/h
